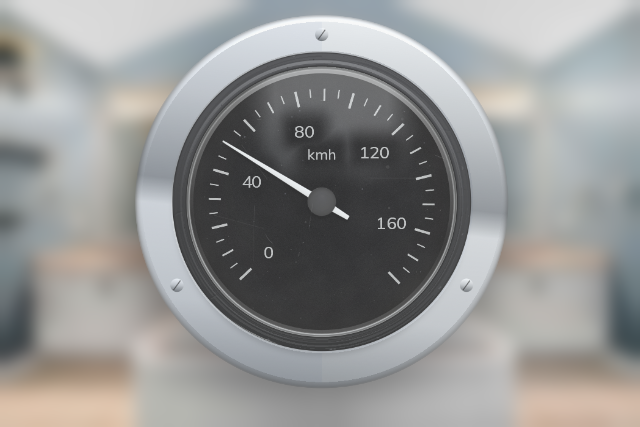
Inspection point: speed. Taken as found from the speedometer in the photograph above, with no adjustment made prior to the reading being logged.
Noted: 50 km/h
